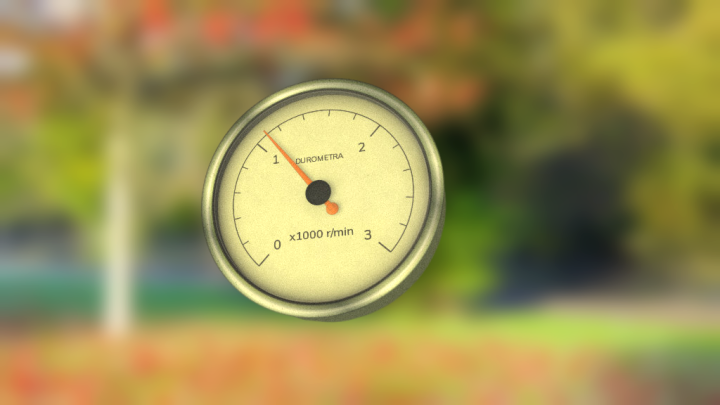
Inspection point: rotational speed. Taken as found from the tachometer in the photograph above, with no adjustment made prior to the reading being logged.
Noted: 1100 rpm
